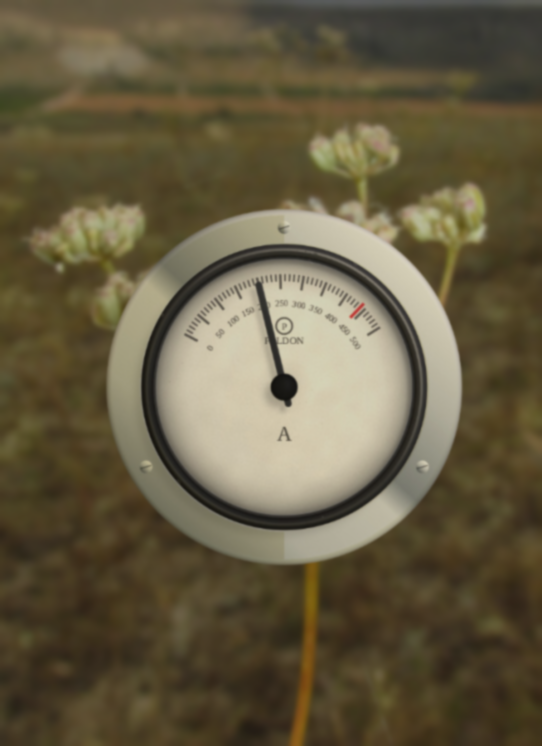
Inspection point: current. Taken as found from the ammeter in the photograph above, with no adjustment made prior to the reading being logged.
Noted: 200 A
